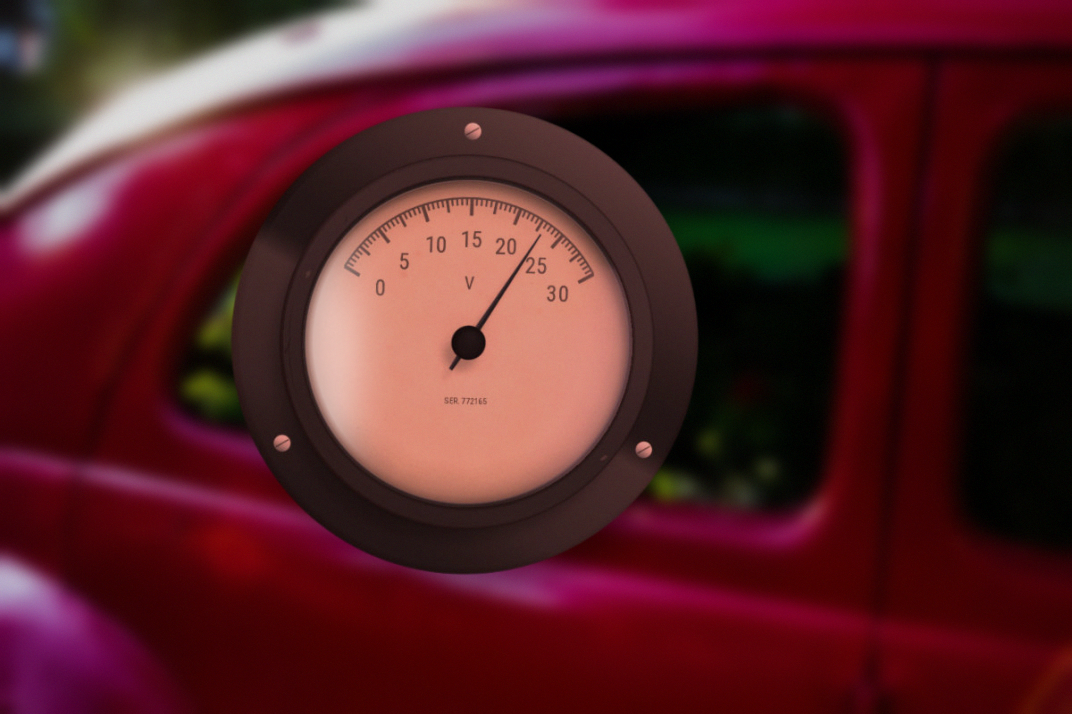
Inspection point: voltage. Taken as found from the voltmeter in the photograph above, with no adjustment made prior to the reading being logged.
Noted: 23 V
